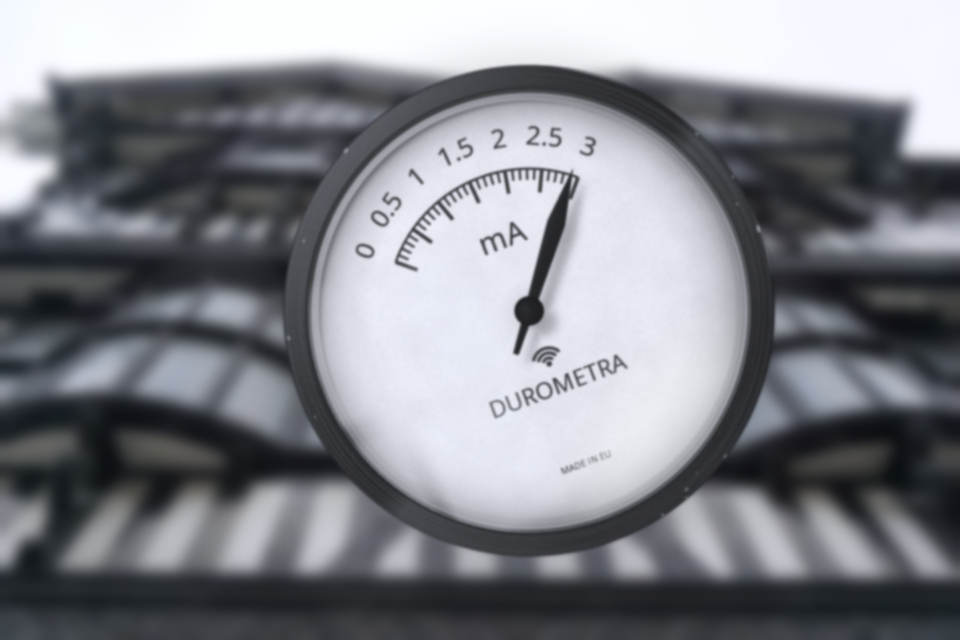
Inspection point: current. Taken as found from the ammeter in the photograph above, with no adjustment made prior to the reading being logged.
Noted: 2.9 mA
